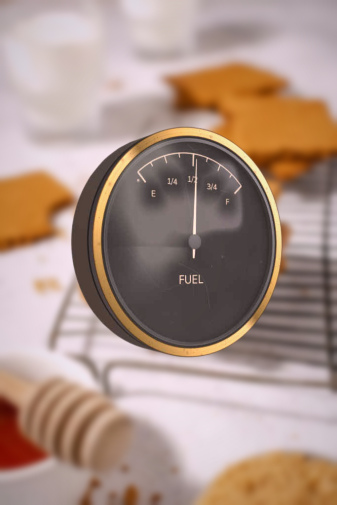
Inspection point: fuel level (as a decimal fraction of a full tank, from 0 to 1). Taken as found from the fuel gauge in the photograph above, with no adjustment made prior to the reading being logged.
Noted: 0.5
